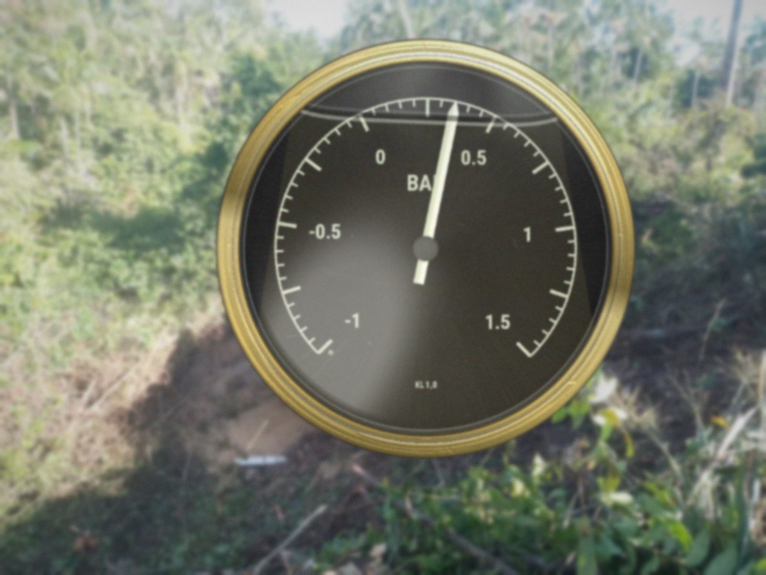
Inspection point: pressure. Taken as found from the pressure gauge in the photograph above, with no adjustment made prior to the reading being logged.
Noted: 0.35 bar
